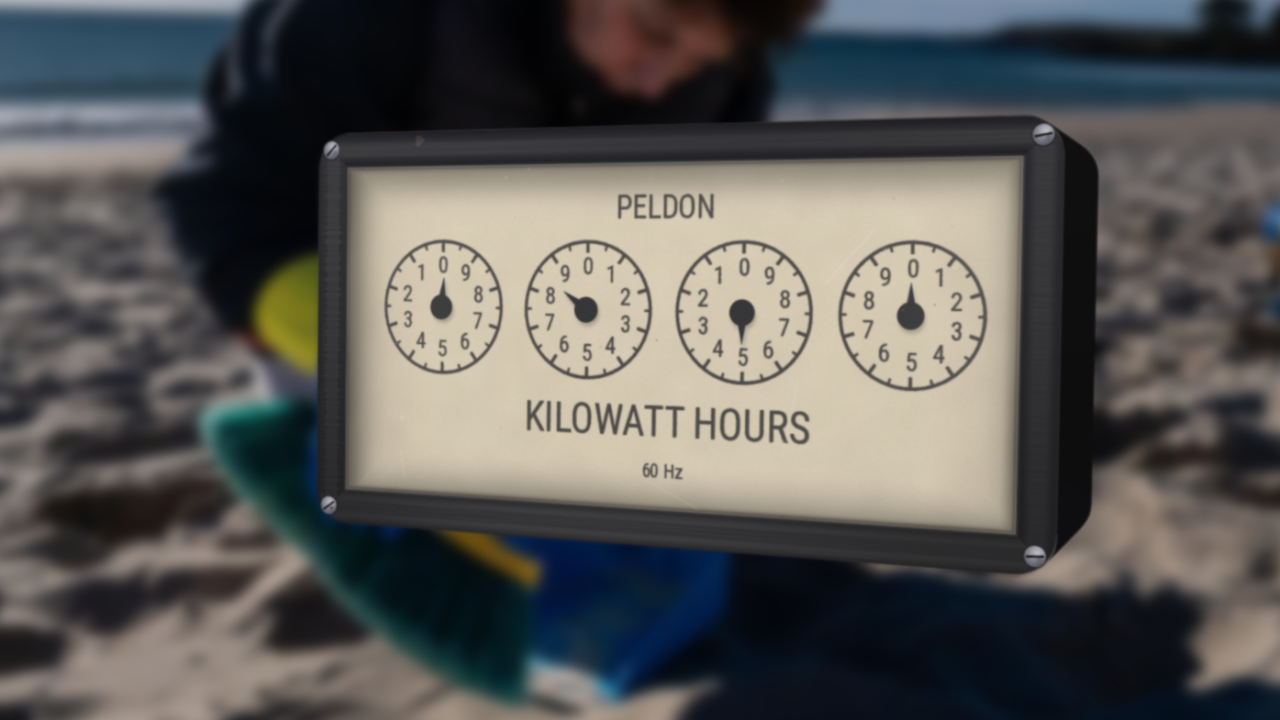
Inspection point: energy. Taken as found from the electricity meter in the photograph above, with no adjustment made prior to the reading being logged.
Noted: 9850 kWh
